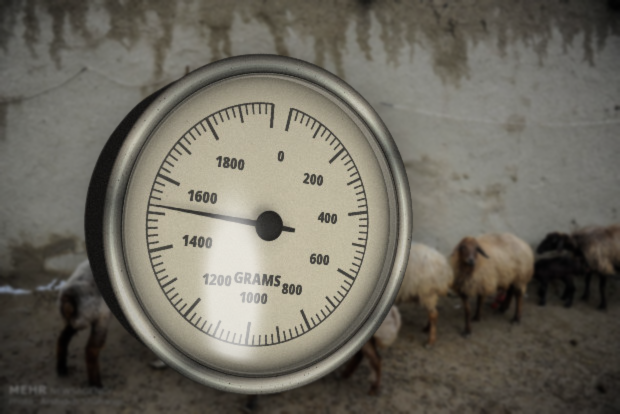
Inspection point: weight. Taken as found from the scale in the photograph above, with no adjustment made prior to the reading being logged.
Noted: 1520 g
